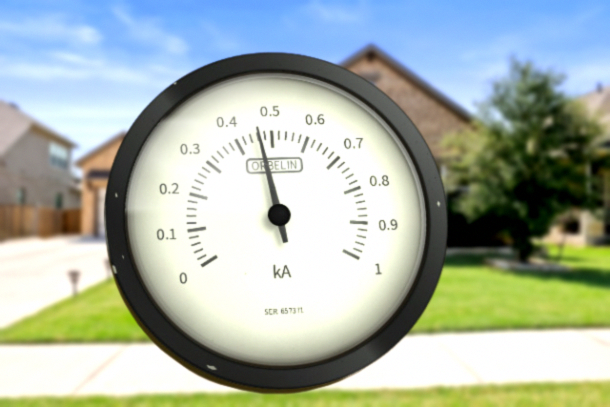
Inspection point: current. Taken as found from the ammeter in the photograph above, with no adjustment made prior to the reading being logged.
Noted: 0.46 kA
